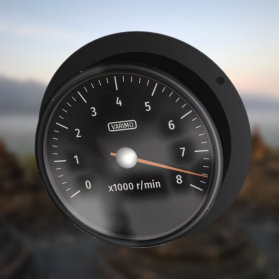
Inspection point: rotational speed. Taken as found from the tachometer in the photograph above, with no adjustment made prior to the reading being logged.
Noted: 7600 rpm
